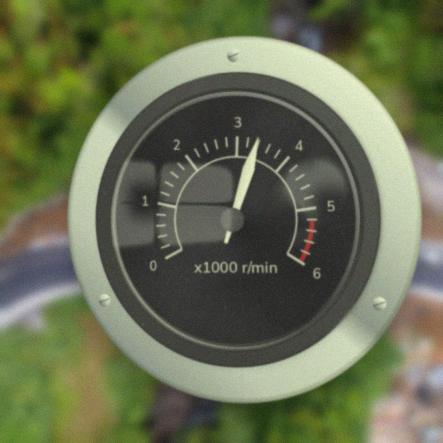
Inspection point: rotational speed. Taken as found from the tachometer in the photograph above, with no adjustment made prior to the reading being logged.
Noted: 3400 rpm
